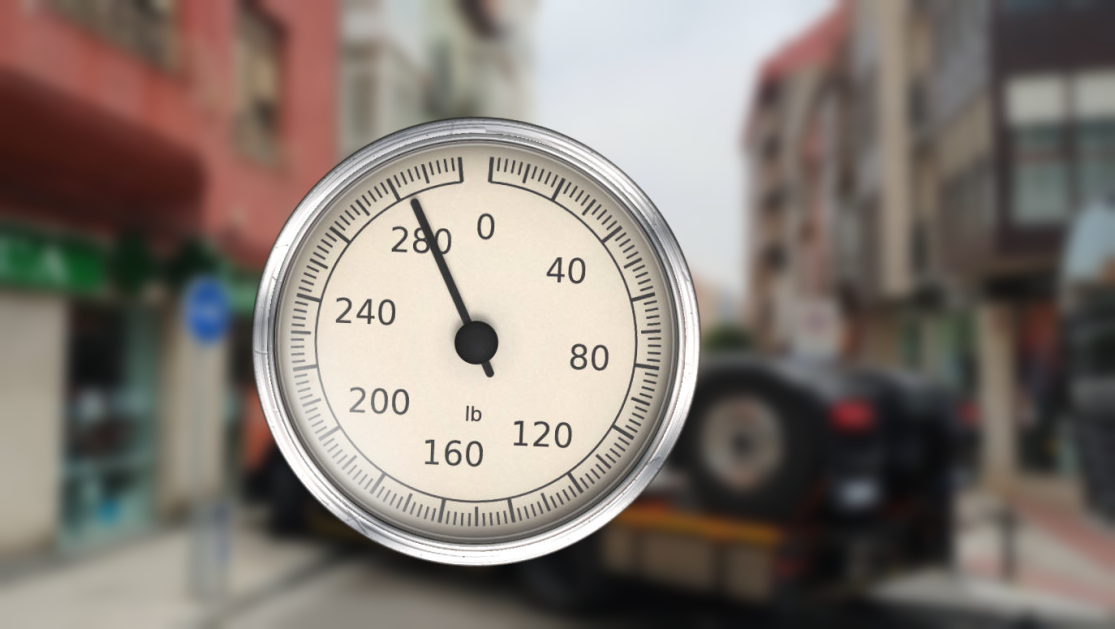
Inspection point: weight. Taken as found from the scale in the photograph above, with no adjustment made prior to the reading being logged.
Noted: 284 lb
